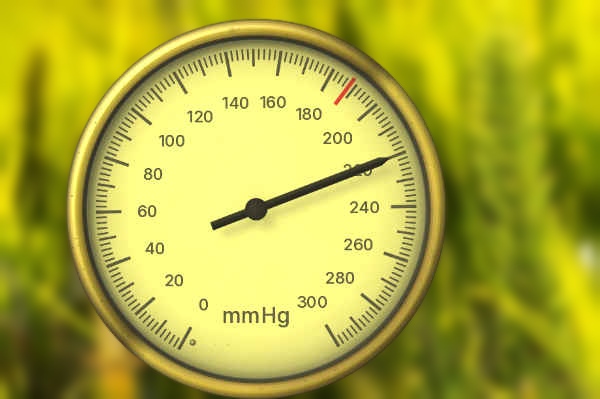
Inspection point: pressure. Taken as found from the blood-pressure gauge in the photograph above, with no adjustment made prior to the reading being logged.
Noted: 220 mmHg
